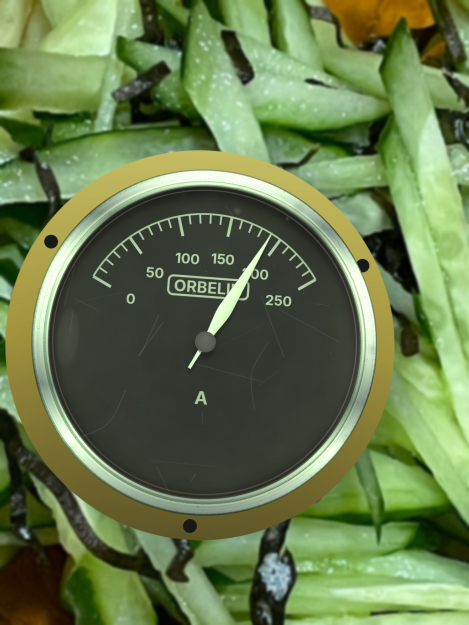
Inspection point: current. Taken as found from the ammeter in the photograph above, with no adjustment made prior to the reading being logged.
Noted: 190 A
